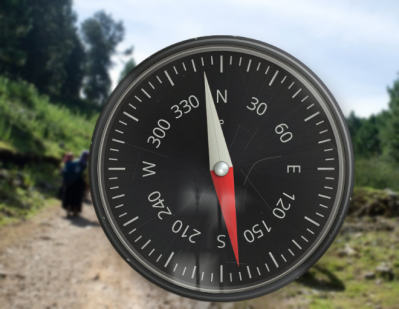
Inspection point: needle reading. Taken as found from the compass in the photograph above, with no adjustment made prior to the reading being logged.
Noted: 170 °
